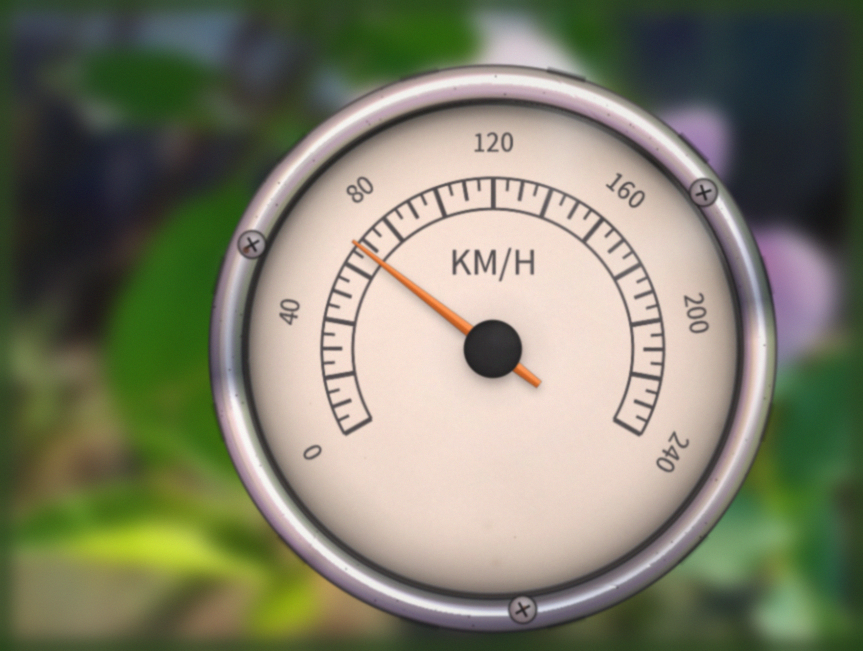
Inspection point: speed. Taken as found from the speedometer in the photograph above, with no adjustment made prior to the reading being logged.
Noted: 67.5 km/h
